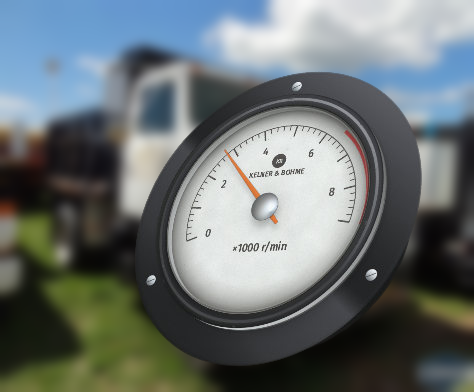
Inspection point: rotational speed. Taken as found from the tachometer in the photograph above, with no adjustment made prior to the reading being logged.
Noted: 2800 rpm
